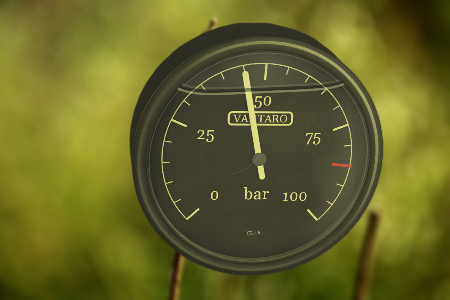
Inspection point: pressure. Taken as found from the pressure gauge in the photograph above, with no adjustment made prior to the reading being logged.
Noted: 45 bar
